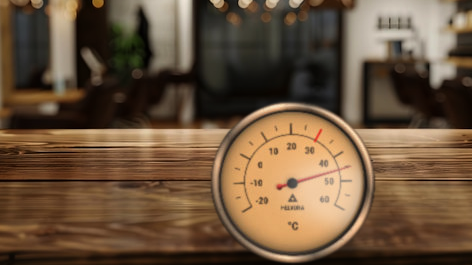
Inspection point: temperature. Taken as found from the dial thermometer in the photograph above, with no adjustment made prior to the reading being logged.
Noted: 45 °C
